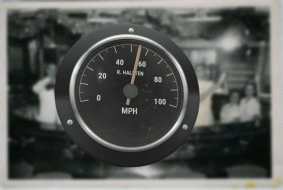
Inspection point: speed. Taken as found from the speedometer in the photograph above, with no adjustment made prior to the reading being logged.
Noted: 55 mph
